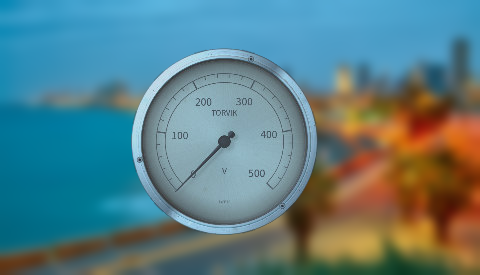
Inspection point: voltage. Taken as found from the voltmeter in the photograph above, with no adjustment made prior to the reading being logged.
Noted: 0 V
